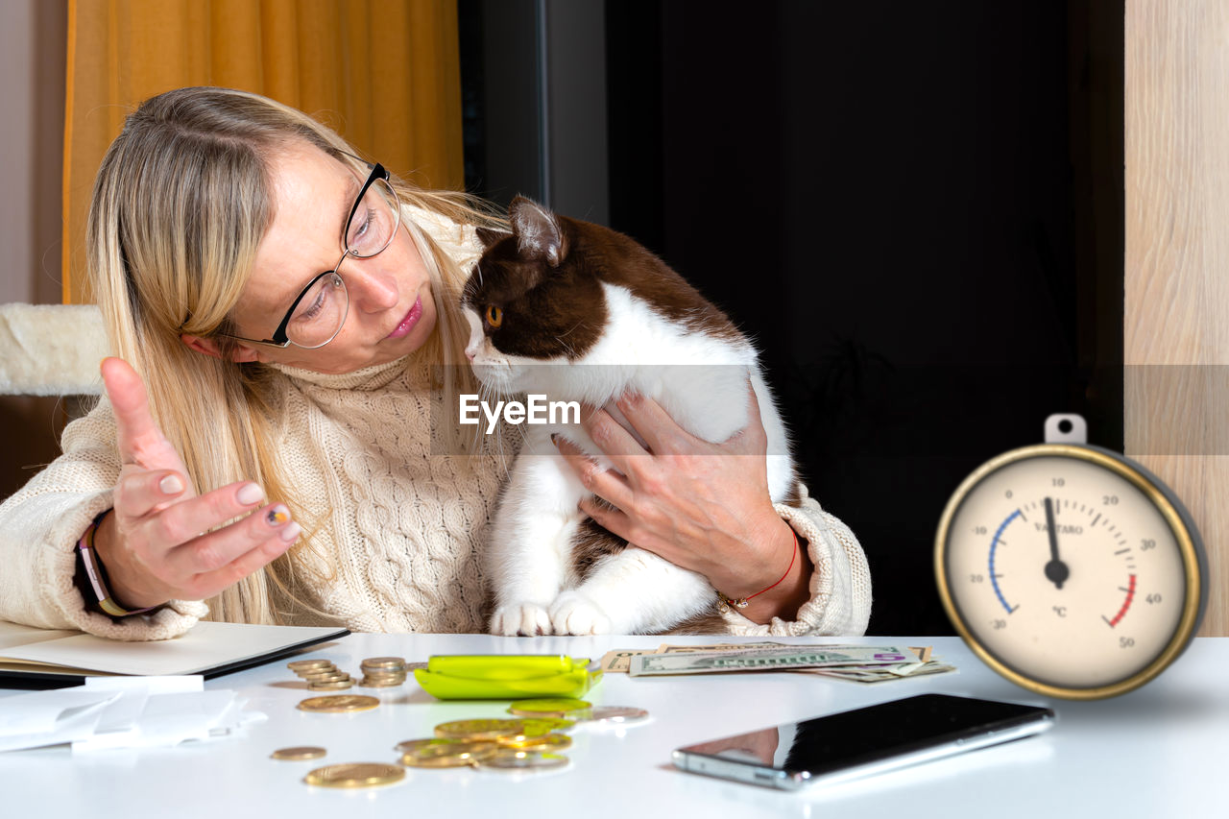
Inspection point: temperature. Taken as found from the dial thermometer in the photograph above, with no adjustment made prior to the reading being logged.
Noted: 8 °C
